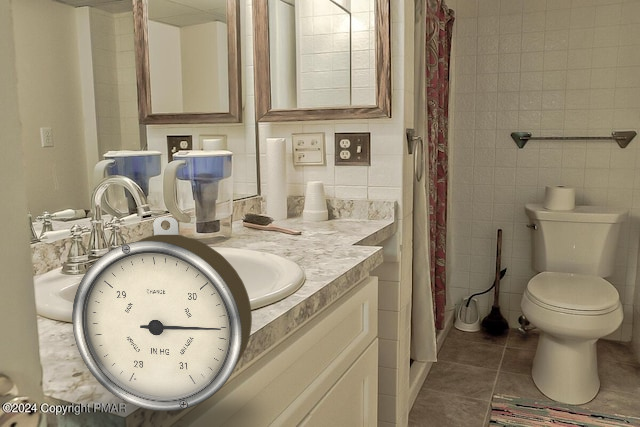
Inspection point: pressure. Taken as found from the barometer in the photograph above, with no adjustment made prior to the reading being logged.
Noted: 30.4 inHg
